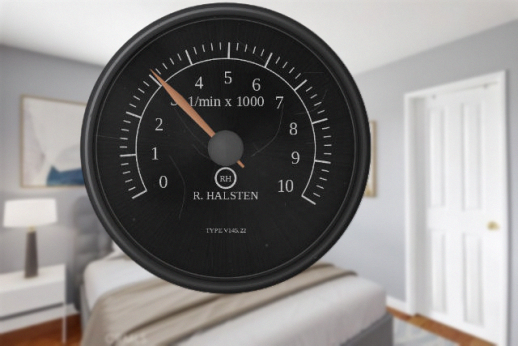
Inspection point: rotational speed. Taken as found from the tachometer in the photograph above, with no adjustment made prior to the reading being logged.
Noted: 3100 rpm
